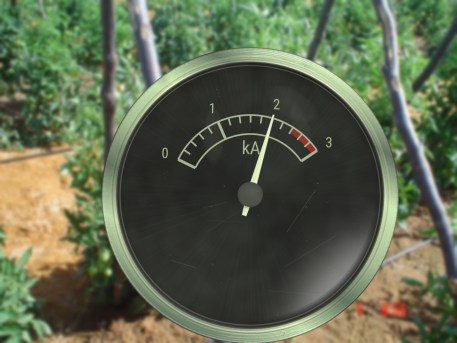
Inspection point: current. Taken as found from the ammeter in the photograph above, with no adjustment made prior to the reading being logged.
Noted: 2 kA
